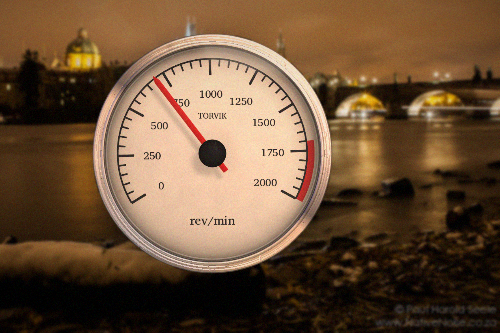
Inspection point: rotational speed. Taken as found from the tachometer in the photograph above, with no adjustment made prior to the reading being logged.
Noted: 700 rpm
